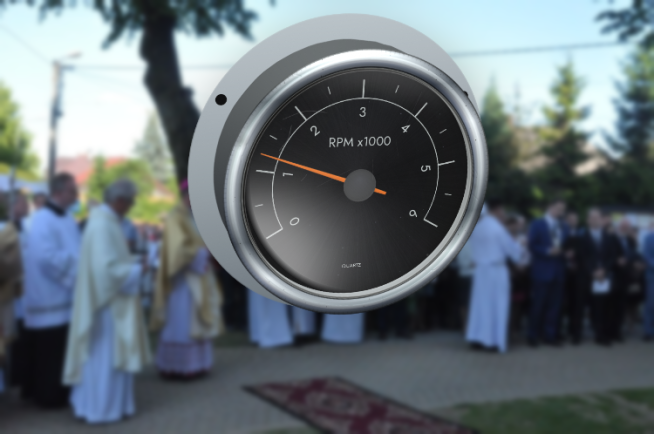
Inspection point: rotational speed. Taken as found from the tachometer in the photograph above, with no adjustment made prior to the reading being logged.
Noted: 1250 rpm
